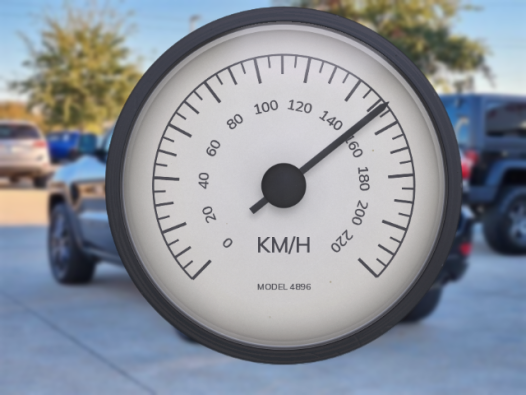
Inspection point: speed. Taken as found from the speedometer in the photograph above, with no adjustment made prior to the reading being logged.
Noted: 152.5 km/h
